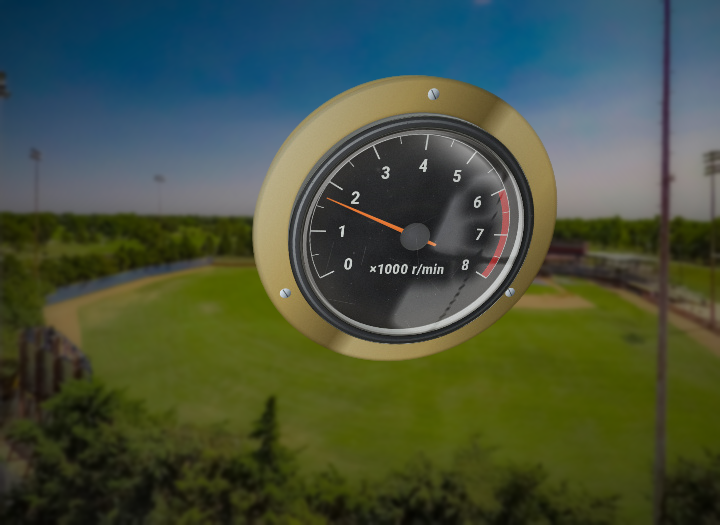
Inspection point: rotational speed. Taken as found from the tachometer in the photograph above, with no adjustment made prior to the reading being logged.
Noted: 1750 rpm
